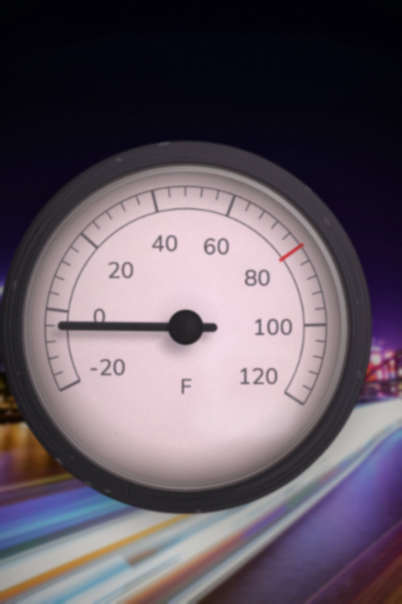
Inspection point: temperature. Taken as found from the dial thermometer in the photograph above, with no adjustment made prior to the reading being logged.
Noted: -4 °F
